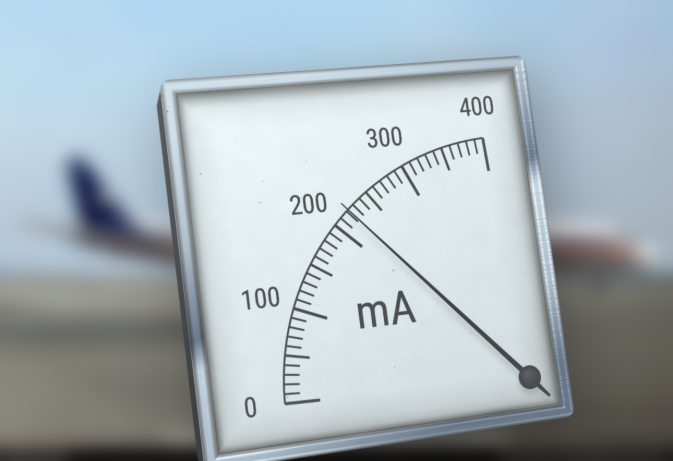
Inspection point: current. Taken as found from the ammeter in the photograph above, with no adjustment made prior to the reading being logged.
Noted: 220 mA
